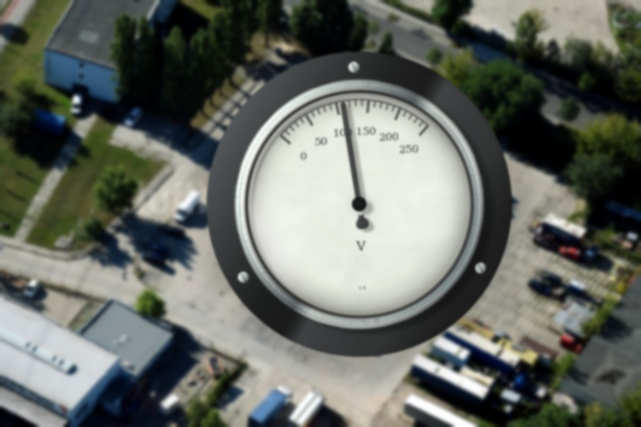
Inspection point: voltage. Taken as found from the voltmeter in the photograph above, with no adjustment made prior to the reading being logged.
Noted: 110 V
